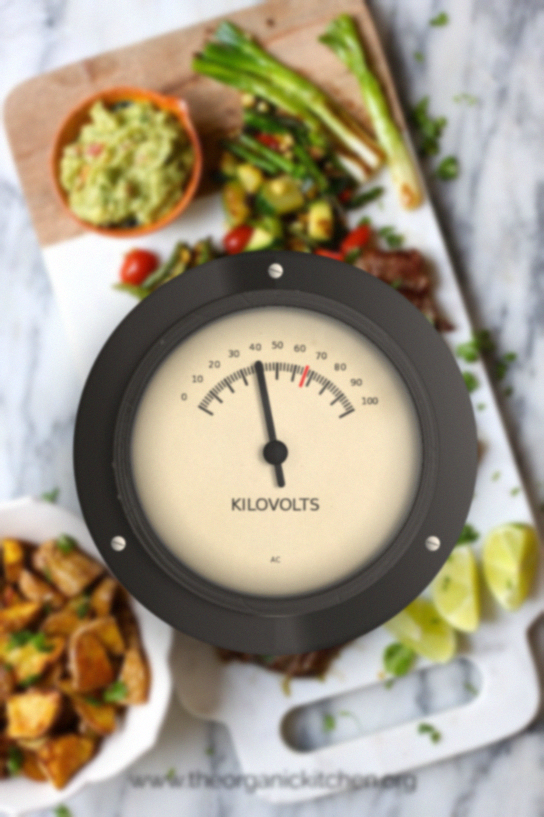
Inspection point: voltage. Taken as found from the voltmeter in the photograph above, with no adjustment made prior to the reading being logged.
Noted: 40 kV
